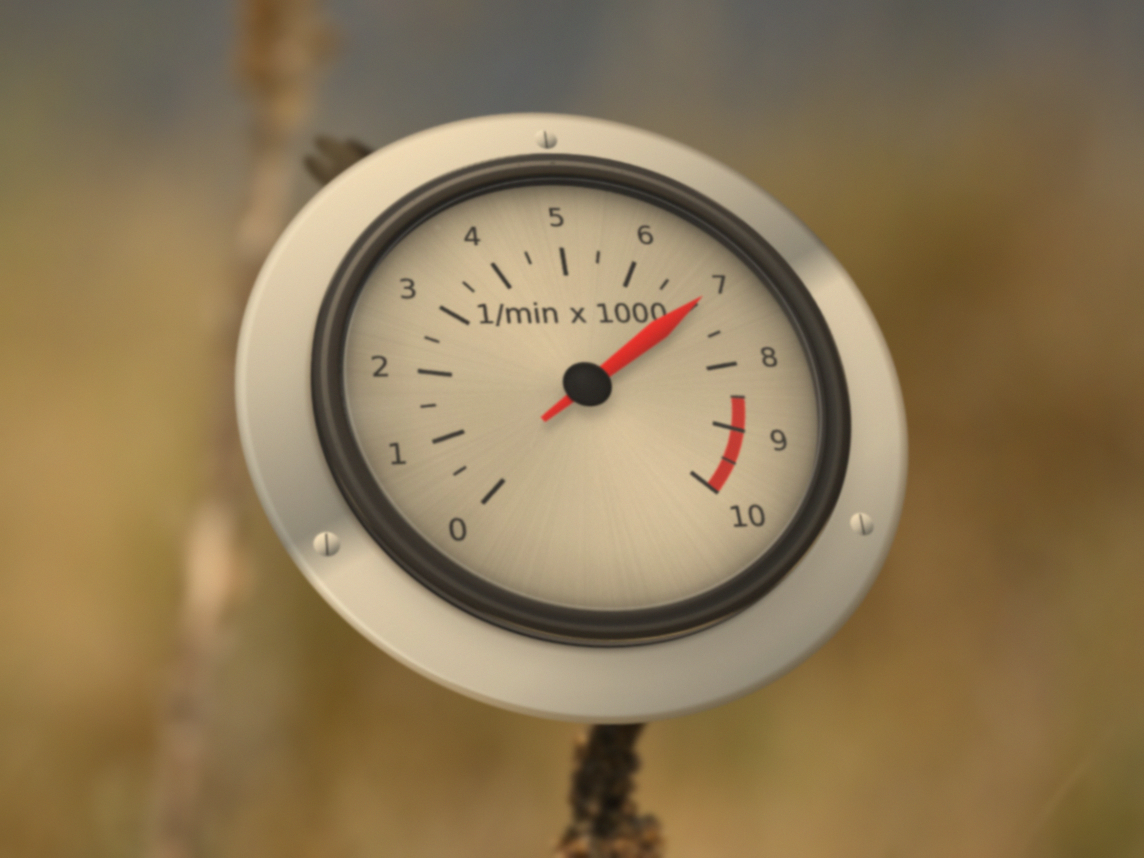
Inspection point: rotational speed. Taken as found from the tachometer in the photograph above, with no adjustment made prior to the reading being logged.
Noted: 7000 rpm
